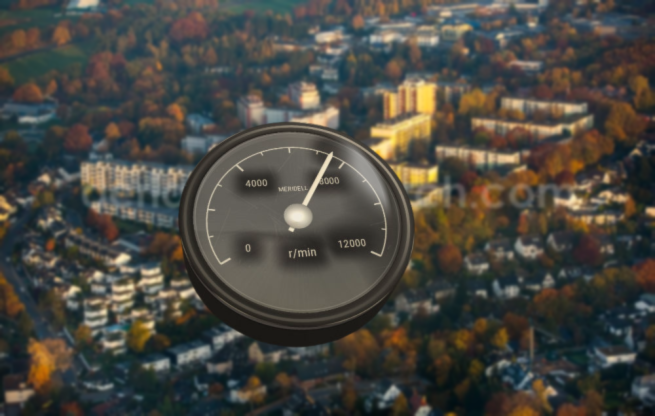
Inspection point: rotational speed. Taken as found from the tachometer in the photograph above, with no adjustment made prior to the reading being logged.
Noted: 7500 rpm
